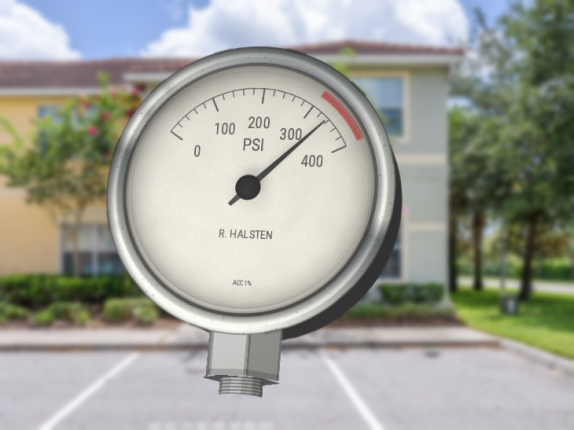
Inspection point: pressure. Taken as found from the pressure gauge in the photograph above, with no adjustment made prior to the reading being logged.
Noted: 340 psi
